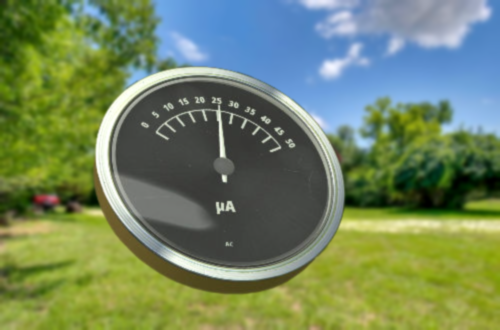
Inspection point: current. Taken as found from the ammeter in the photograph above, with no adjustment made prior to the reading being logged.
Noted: 25 µA
